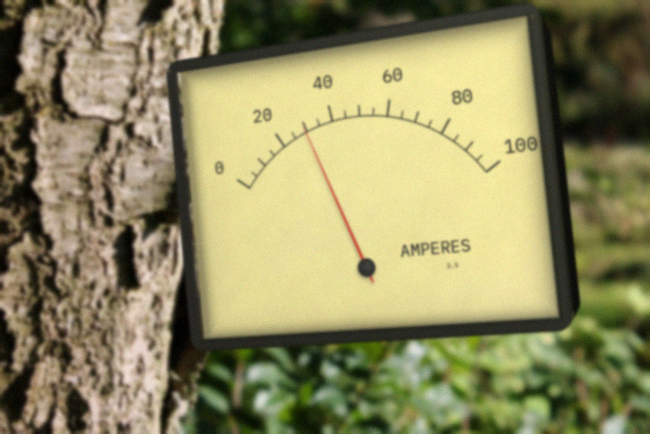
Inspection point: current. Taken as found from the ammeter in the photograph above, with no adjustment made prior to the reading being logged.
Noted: 30 A
